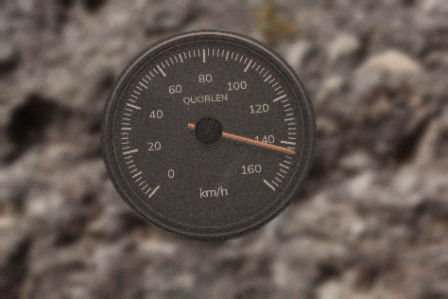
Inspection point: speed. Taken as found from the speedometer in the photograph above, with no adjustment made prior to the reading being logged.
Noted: 144 km/h
